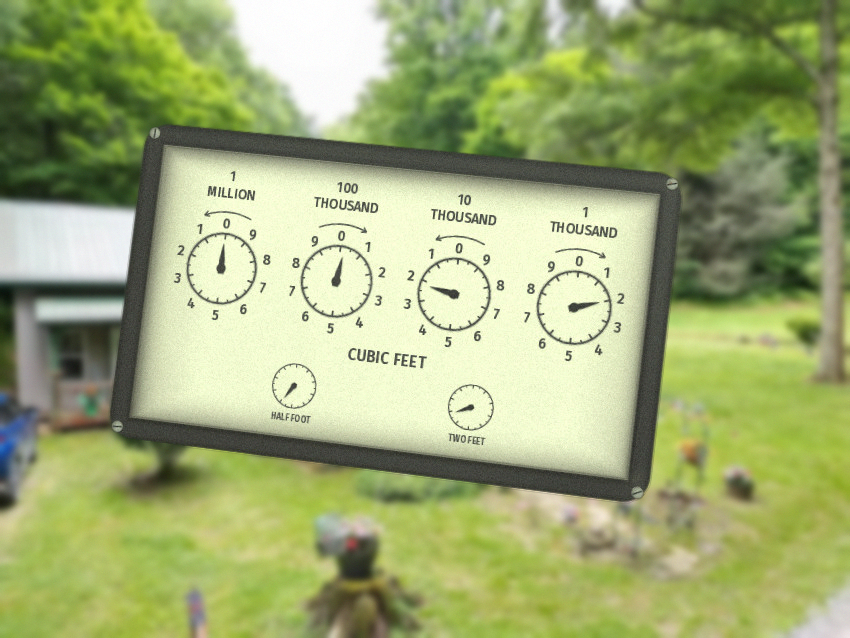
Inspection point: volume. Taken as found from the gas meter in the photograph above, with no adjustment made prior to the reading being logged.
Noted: 2200 ft³
